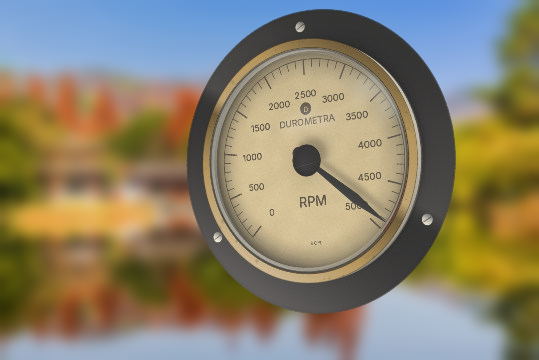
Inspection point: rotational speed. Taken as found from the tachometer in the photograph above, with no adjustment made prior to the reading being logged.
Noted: 4900 rpm
